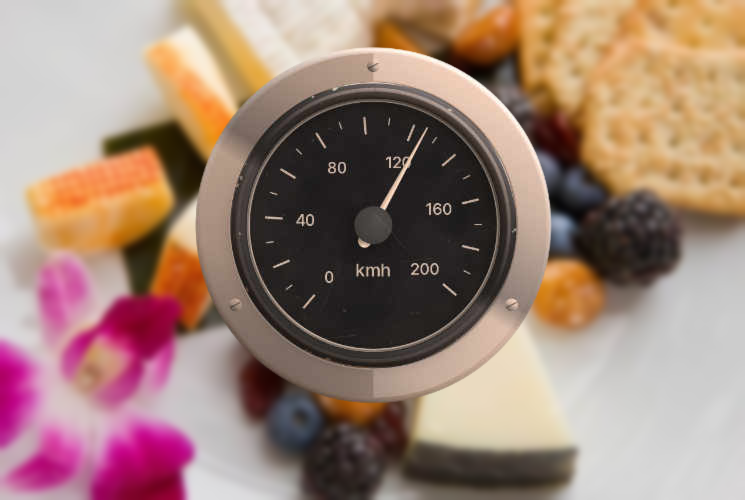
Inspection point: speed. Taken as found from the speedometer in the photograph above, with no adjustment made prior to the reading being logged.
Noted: 125 km/h
